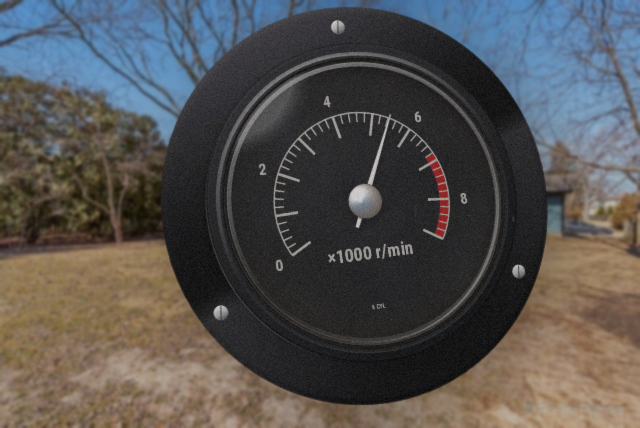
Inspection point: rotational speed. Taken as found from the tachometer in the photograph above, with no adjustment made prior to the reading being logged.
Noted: 5400 rpm
